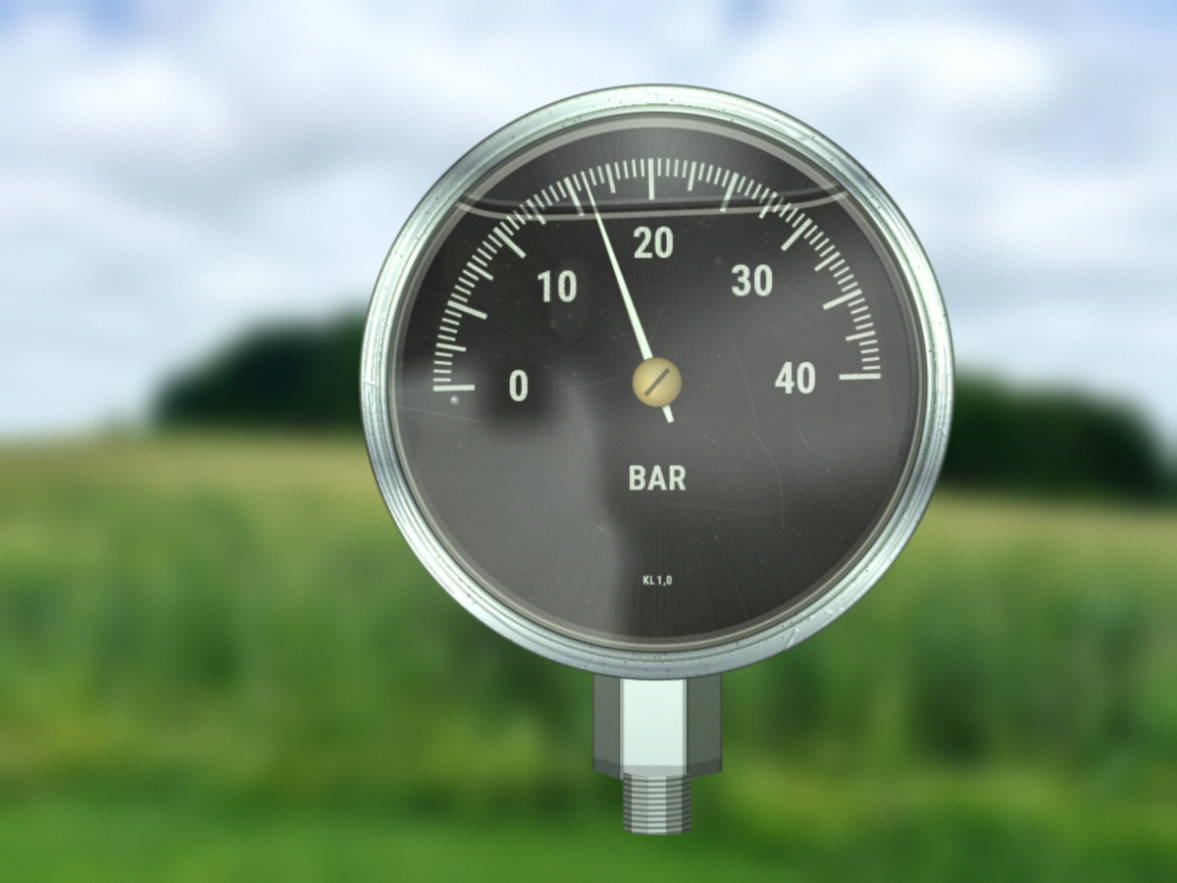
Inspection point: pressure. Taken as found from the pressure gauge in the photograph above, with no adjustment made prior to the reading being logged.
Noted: 16 bar
